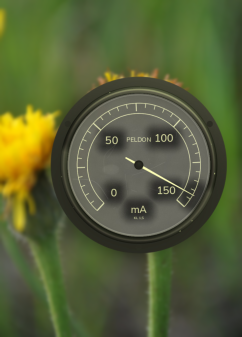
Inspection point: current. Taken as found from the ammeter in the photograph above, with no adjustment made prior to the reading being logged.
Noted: 142.5 mA
